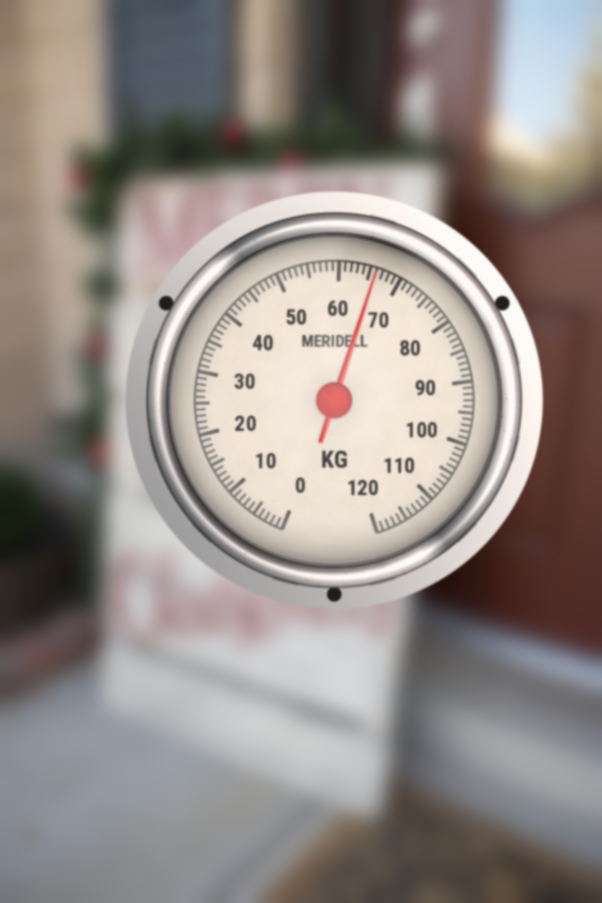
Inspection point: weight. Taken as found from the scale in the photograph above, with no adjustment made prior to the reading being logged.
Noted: 66 kg
